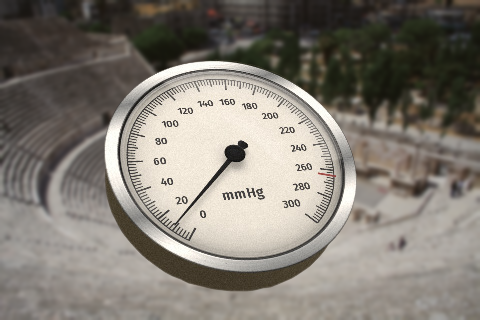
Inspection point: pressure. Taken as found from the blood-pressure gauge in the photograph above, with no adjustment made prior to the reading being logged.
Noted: 10 mmHg
